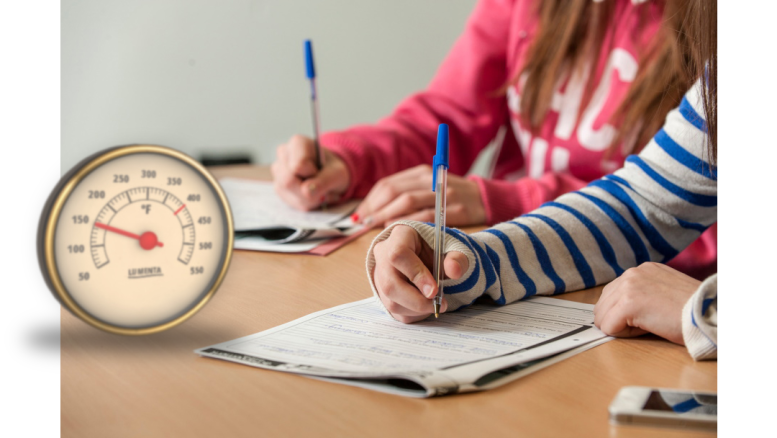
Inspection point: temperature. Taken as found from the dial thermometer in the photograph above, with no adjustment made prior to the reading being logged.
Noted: 150 °F
